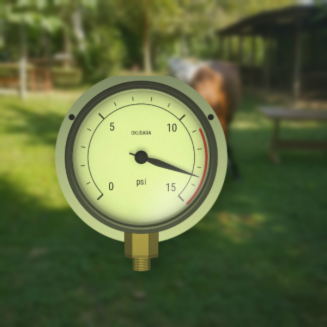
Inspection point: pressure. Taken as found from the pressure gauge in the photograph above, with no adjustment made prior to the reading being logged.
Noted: 13.5 psi
